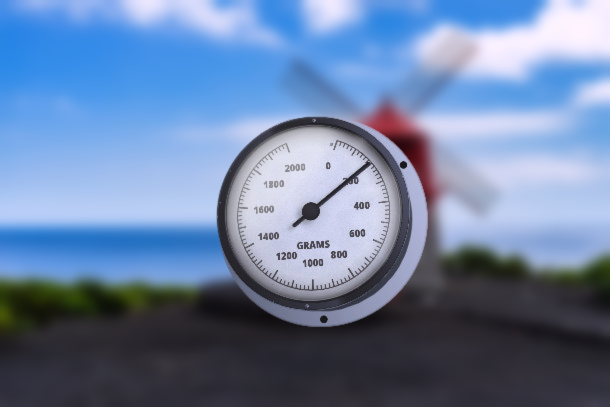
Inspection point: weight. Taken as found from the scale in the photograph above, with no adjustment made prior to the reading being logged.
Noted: 200 g
